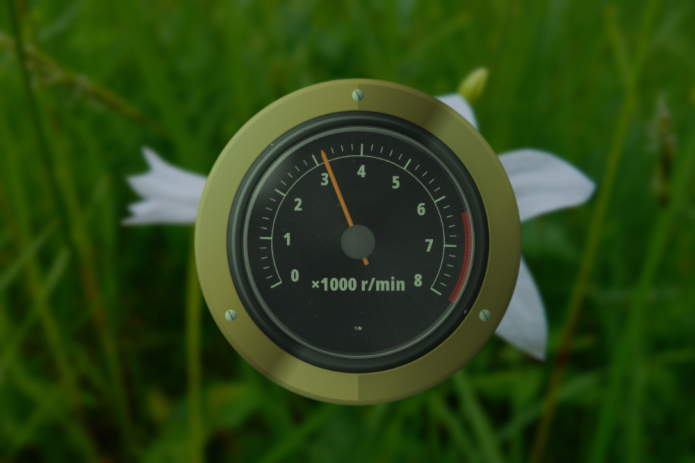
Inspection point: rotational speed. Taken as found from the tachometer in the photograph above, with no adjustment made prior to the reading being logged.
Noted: 3200 rpm
